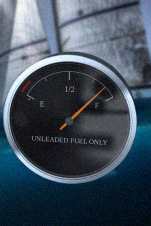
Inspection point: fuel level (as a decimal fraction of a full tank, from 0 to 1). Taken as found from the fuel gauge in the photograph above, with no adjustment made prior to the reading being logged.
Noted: 0.875
